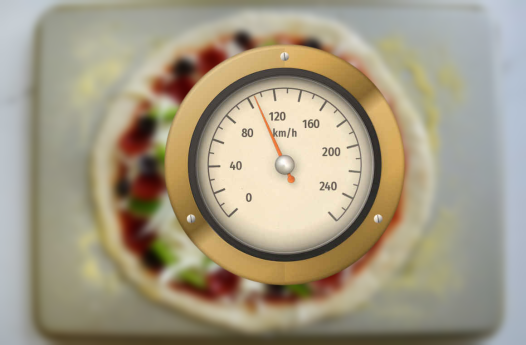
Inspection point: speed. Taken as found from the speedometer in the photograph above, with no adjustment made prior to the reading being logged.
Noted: 105 km/h
